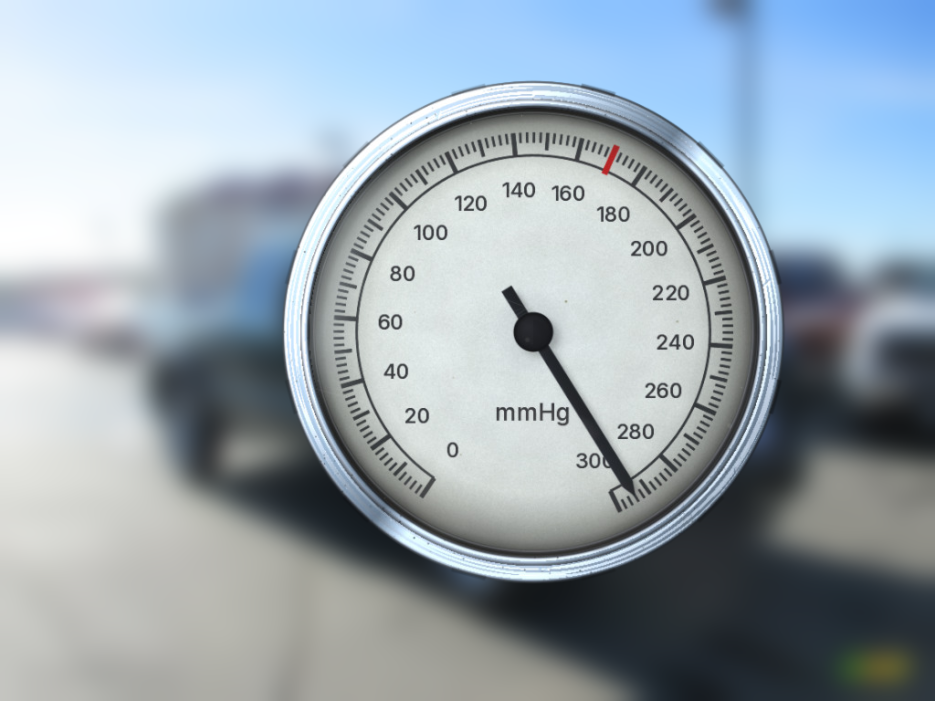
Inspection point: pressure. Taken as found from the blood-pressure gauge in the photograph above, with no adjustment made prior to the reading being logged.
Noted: 294 mmHg
